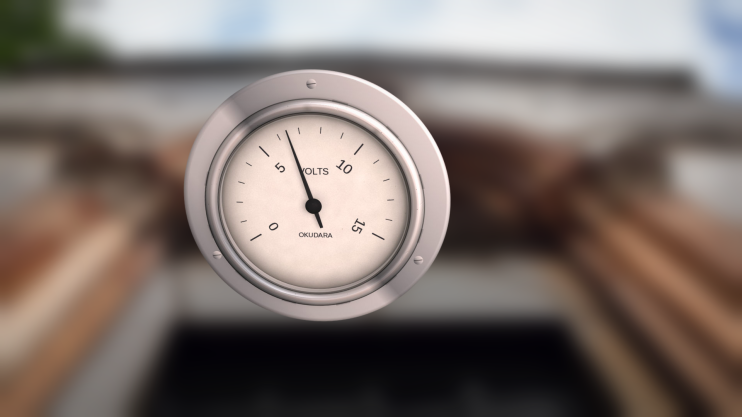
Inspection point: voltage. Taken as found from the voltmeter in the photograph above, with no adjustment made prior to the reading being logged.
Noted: 6.5 V
